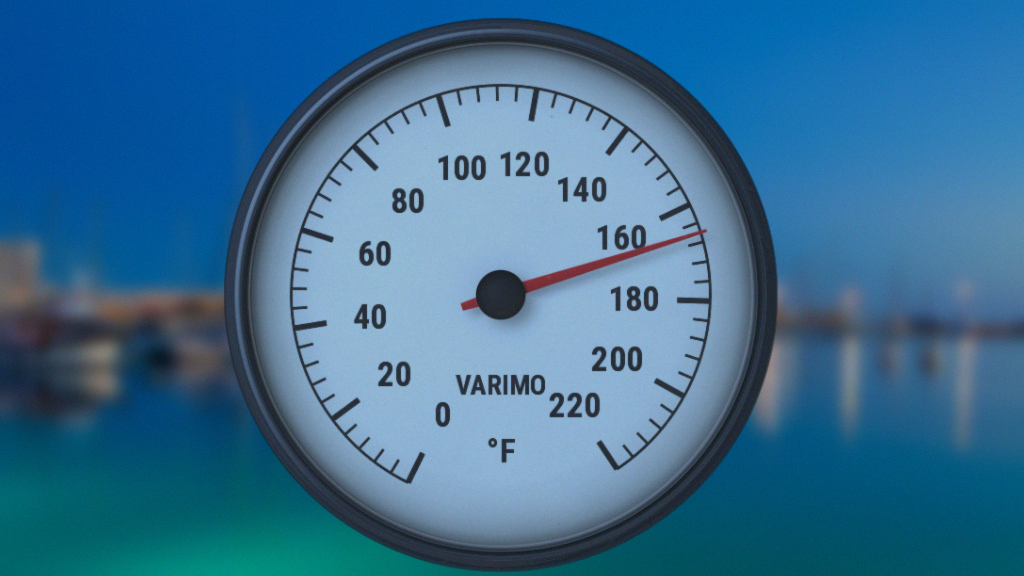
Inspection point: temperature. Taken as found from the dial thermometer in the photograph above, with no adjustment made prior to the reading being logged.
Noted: 166 °F
